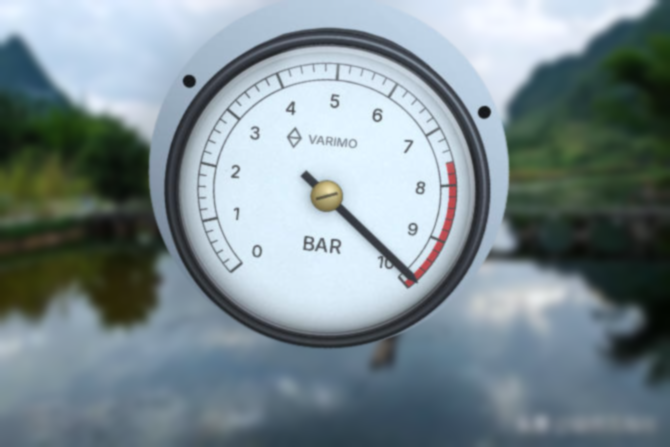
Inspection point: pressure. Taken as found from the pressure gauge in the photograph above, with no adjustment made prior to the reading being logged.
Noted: 9.8 bar
